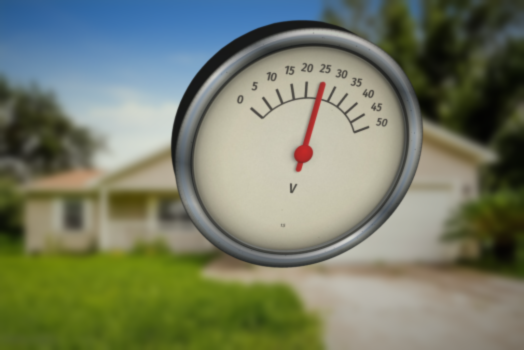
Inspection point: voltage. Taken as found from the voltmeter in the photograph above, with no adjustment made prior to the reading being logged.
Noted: 25 V
